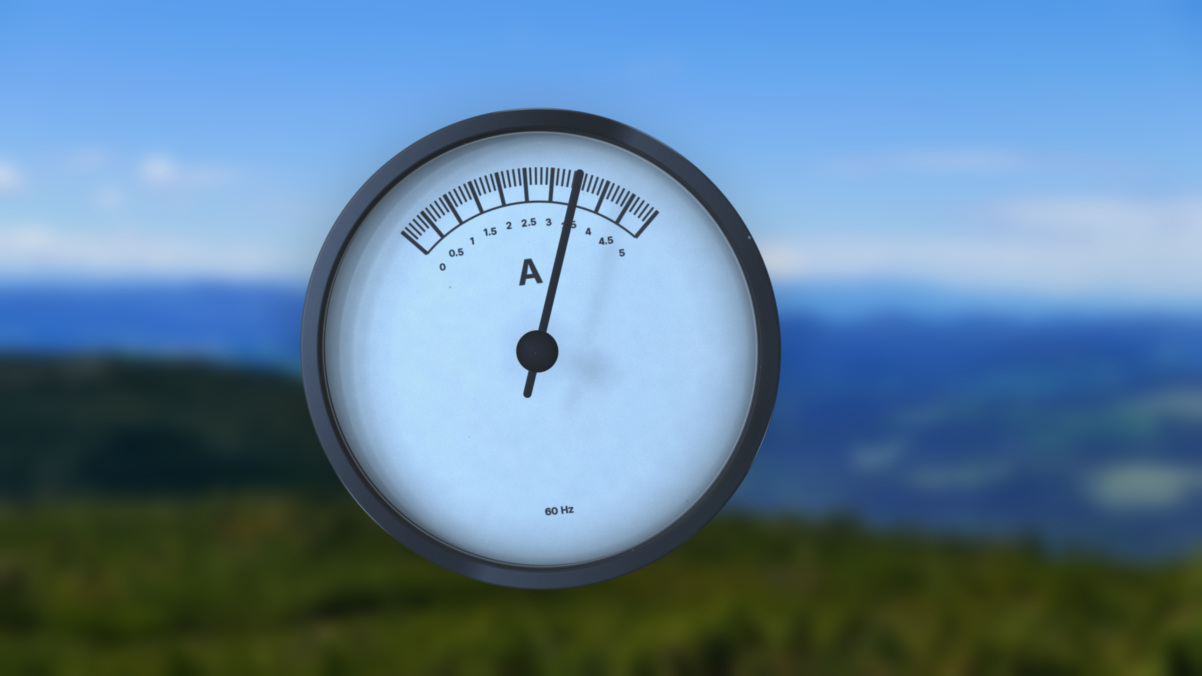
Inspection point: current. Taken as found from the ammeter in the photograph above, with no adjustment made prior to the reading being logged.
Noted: 3.5 A
